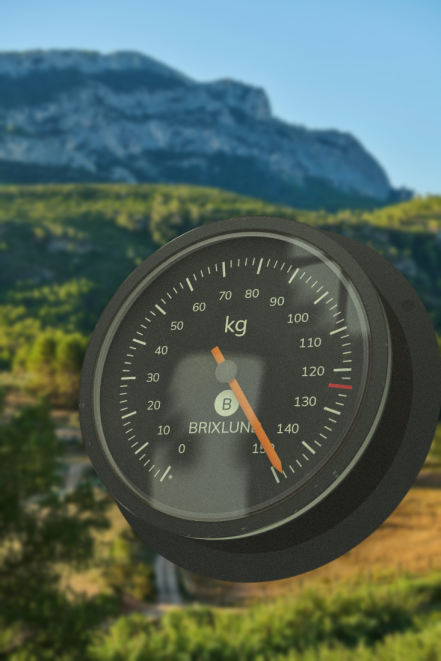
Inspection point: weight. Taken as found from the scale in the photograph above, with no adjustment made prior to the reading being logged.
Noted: 148 kg
